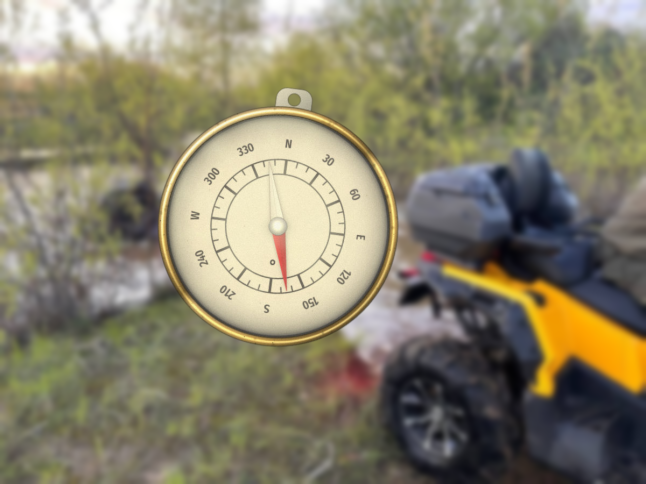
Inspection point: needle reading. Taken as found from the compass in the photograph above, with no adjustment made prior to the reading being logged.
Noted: 165 °
